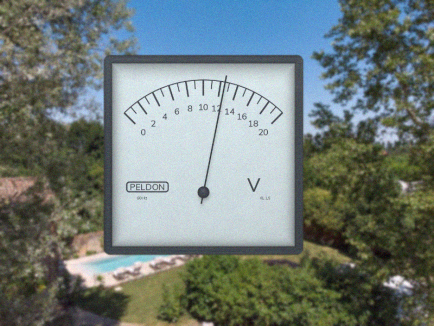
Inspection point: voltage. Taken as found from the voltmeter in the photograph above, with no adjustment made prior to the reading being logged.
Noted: 12.5 V
